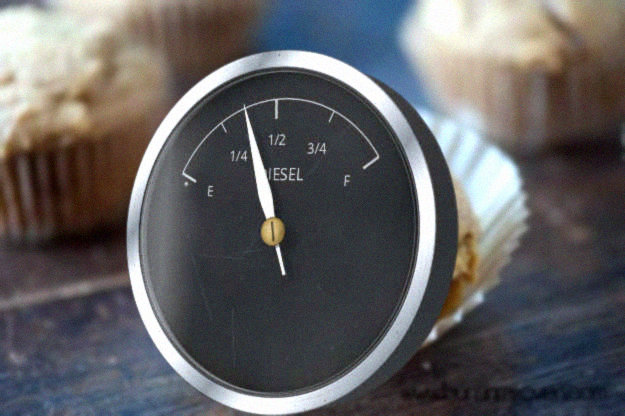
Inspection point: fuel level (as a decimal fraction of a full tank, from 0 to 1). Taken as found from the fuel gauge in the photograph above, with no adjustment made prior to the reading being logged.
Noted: 0.375
